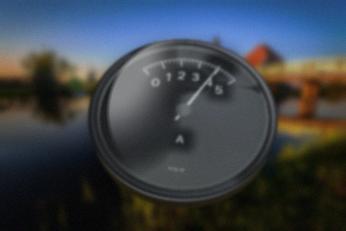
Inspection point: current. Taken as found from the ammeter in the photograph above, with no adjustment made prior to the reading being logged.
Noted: 4 A
